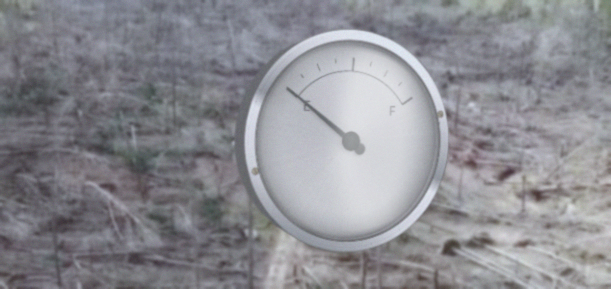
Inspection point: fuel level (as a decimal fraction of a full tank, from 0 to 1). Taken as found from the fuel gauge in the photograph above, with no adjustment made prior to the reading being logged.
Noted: 0
